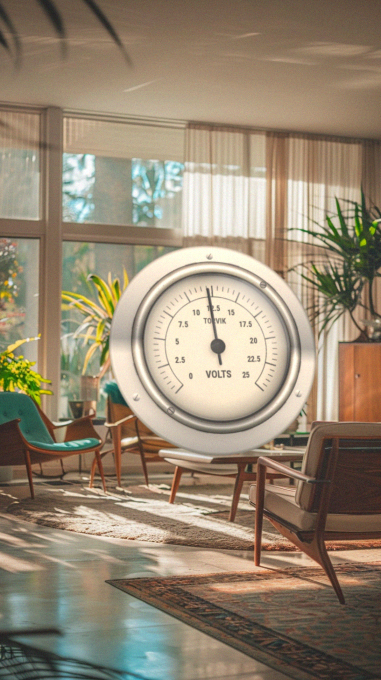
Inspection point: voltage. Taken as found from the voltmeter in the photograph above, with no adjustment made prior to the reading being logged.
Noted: 12 V
